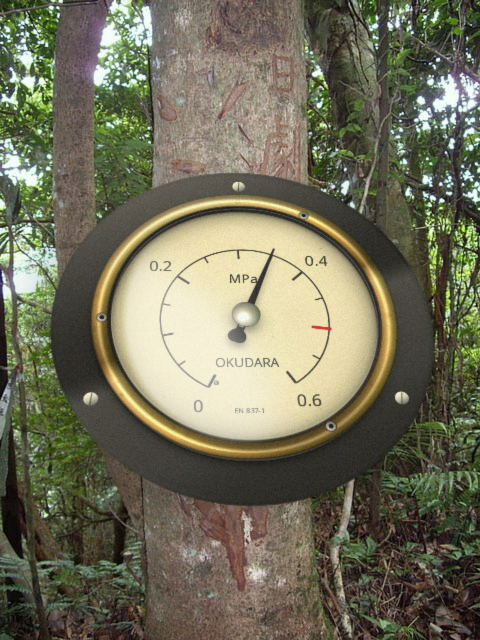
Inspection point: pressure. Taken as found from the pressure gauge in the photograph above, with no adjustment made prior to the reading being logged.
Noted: 0.35 MPa
